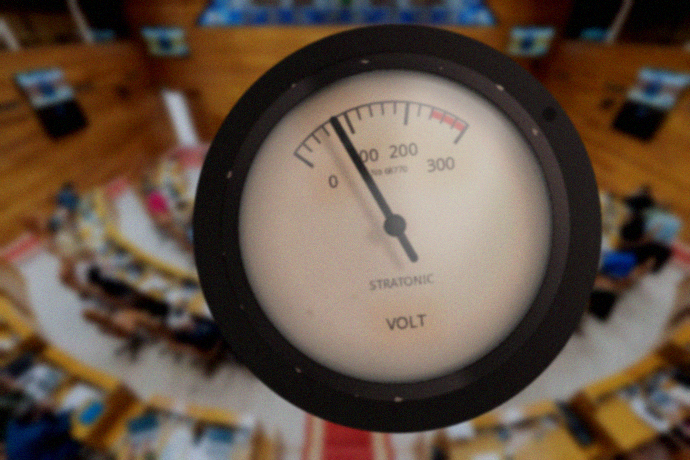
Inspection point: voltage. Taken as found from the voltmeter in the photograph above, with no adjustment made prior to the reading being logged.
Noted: 80 V
